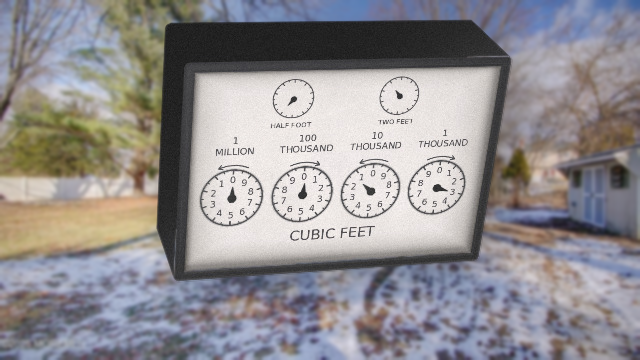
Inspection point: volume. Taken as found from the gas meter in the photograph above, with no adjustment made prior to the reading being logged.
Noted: 1300 ft³
